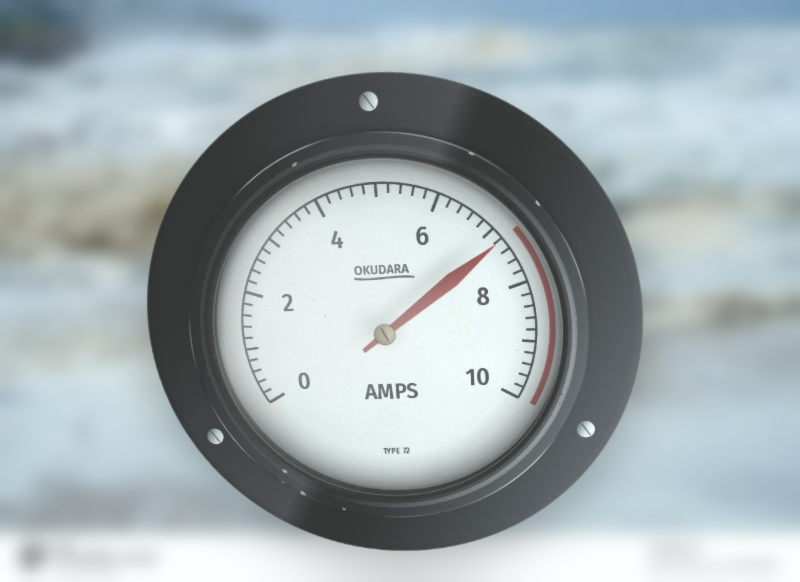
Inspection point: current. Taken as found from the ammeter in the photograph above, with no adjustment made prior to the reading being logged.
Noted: 7.2 A
